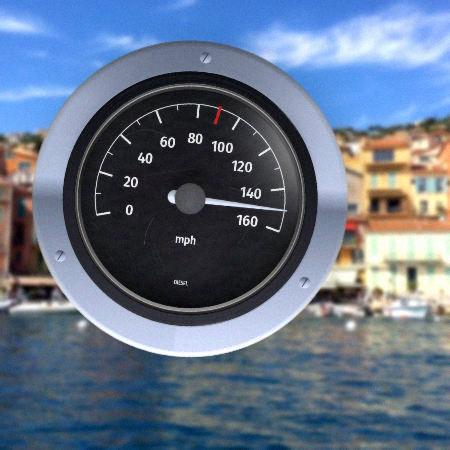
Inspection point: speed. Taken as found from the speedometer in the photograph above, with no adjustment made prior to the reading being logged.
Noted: 150 mph
